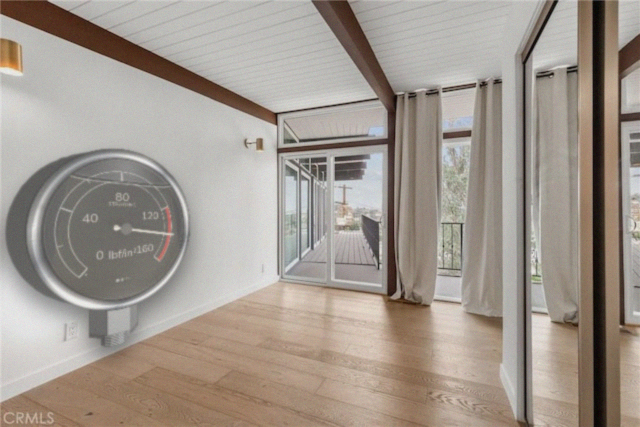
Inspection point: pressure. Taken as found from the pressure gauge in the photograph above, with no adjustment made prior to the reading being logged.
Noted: 140 psi
